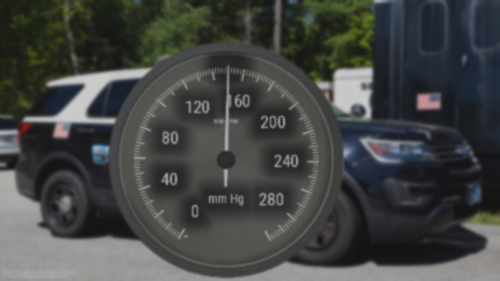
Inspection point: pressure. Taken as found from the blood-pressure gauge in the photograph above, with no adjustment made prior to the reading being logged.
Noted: 150 mmHg
